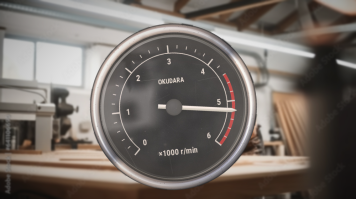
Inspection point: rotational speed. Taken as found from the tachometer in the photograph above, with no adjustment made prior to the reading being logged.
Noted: 5200 rpm
